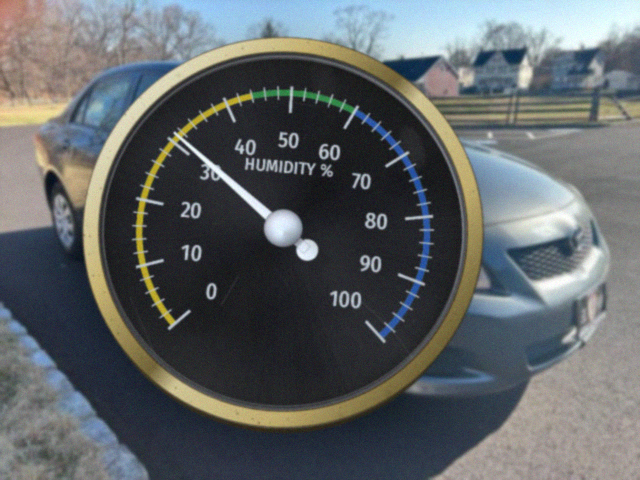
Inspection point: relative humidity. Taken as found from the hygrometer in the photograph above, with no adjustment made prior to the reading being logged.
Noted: 31 %
